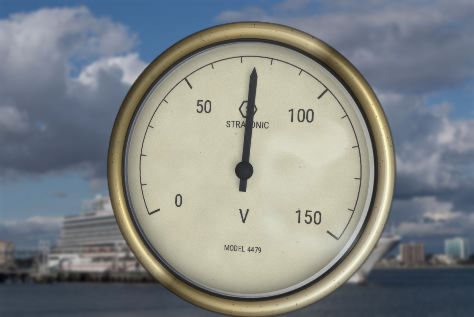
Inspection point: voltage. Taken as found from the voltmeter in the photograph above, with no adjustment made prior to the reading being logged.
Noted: 75 V
